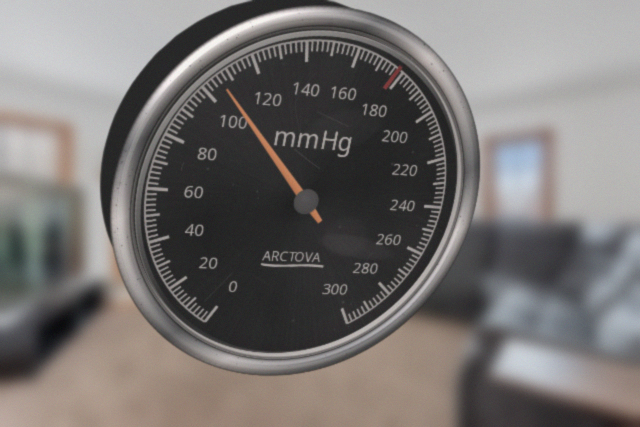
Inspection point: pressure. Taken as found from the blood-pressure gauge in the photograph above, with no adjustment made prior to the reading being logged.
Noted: 106 mmHg
